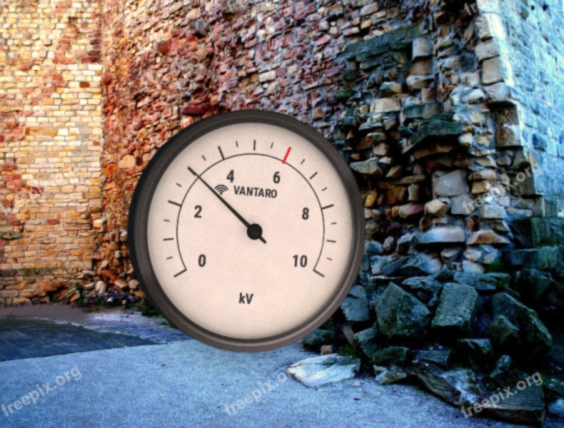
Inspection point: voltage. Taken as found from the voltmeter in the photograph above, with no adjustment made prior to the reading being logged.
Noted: 3 kV
